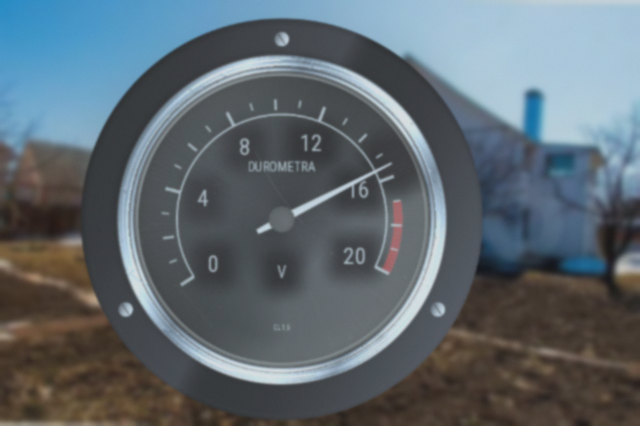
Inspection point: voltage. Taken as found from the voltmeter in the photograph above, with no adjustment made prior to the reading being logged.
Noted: 15.5 V
